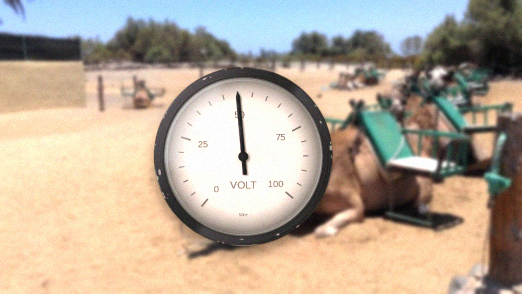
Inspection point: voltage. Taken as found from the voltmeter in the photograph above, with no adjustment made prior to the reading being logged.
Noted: 50 V
